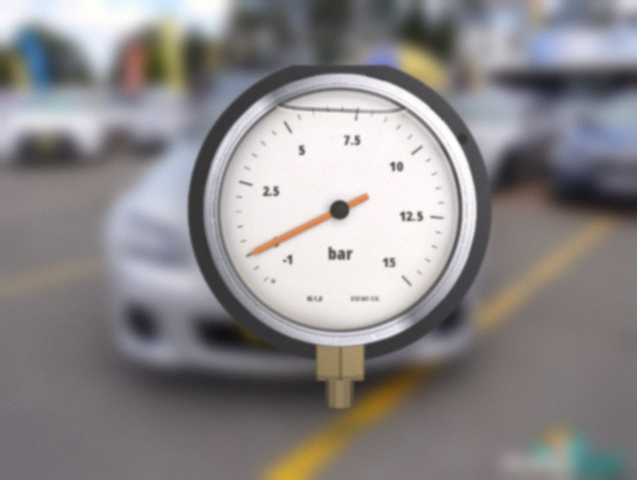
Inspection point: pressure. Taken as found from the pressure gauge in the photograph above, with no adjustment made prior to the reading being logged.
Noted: 0 bar
